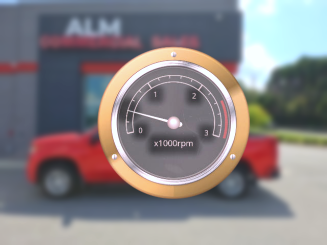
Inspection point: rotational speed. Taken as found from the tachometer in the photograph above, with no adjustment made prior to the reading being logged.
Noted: 400 rpm
